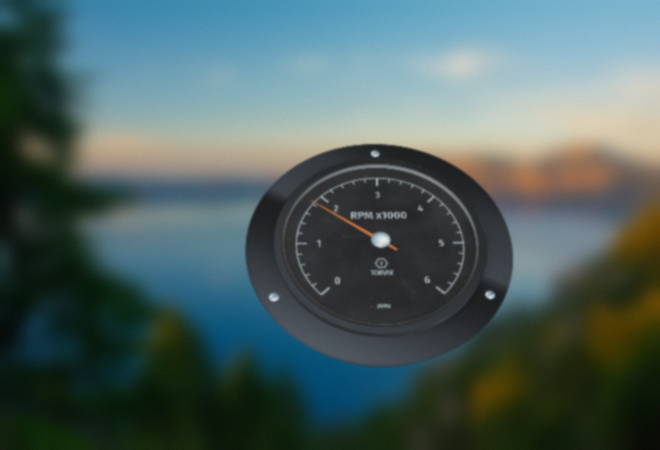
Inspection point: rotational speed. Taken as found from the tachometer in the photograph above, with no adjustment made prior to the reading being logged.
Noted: 1800 rpm
